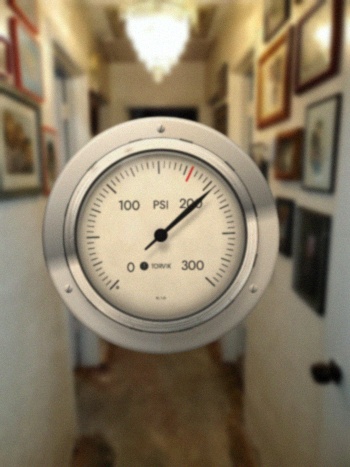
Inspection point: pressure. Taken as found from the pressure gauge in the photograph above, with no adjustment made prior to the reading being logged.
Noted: 205 psi
